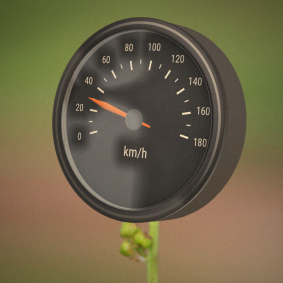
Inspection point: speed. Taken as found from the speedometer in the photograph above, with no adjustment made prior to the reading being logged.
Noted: 30 km/h
